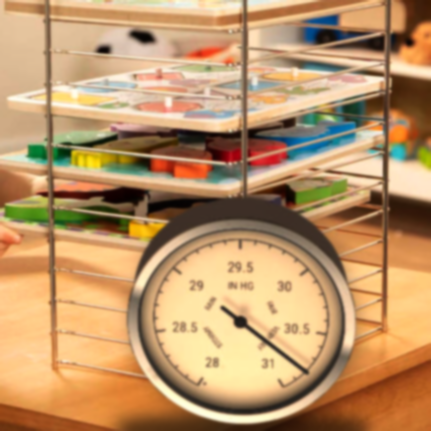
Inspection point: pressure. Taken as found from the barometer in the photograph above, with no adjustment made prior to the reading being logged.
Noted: 30.8 inHg
